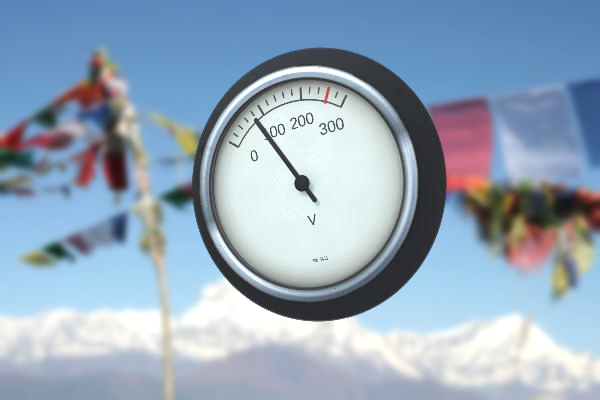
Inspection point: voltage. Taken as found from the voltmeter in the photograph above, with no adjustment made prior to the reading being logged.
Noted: 80 V
